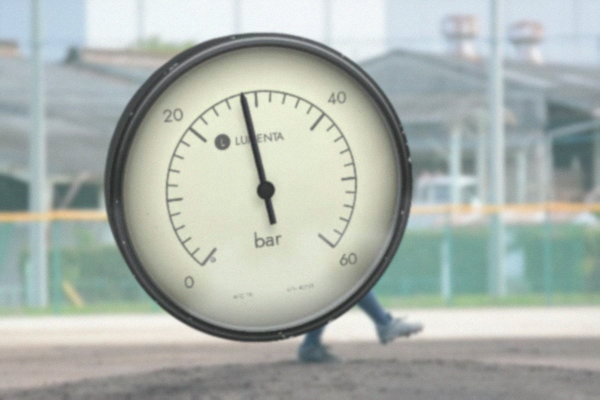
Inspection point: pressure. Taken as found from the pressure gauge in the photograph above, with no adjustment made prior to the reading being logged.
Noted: 28 bar
